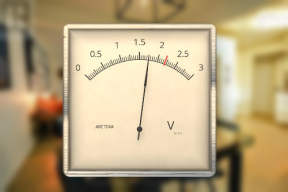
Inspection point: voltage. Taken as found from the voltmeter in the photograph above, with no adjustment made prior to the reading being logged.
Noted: 1.75 V
